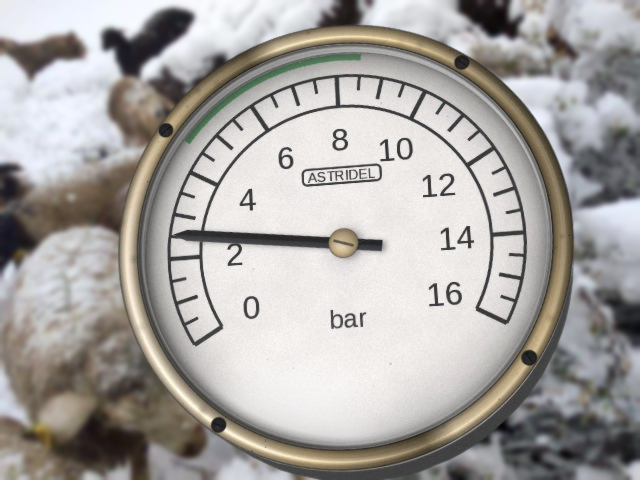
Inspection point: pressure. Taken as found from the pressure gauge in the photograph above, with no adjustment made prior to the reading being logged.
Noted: 2.5 bar
